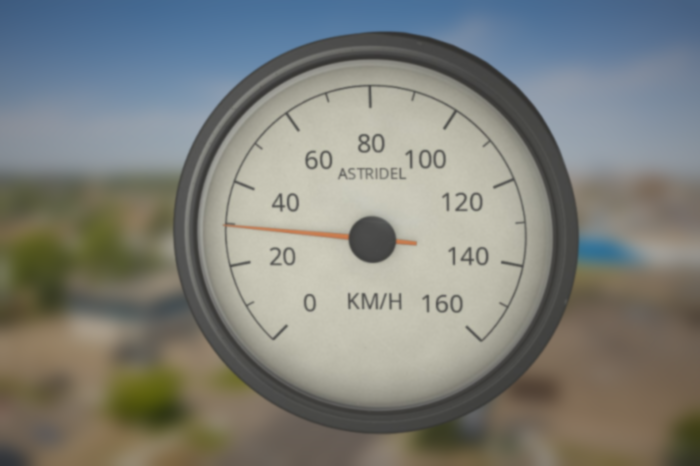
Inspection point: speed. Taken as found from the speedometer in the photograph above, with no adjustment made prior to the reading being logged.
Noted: 30 km/h
